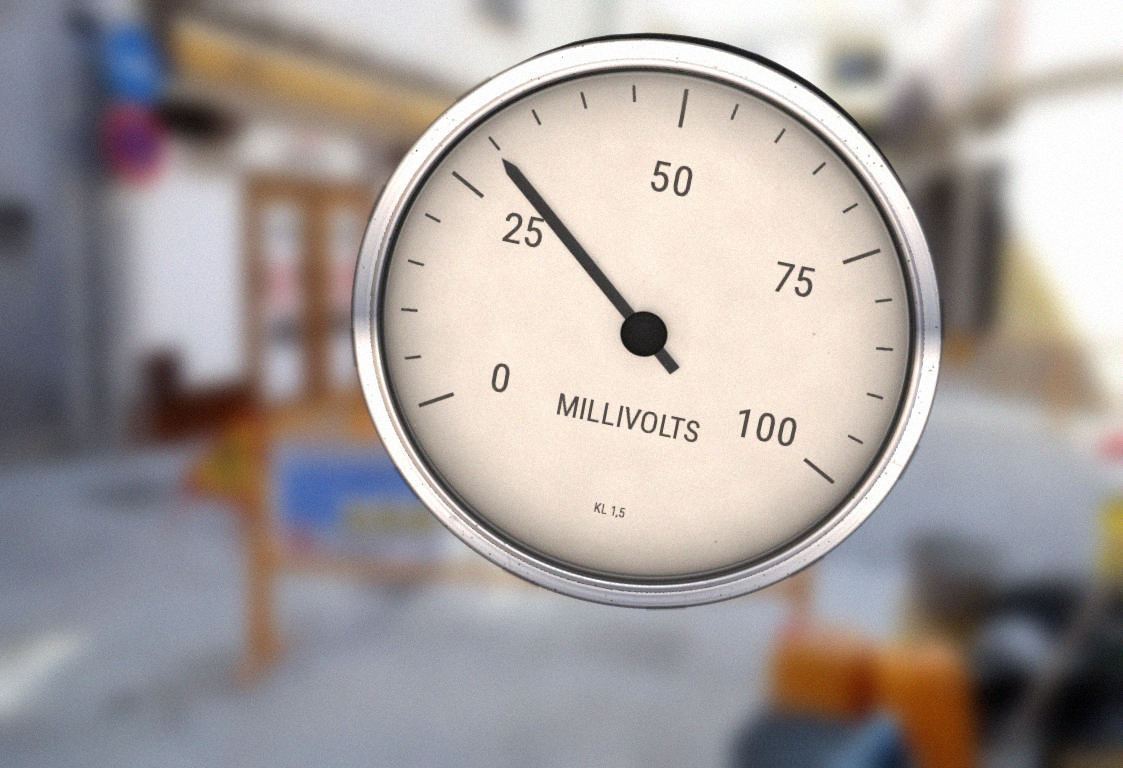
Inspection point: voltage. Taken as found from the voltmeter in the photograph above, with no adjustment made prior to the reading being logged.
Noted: 30 mV
